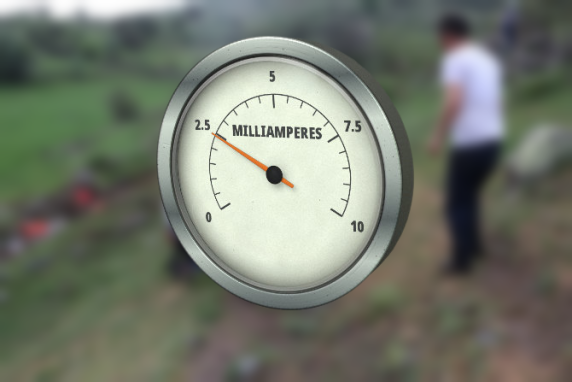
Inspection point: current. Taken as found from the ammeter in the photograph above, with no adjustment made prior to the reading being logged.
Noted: 2.5 mA
